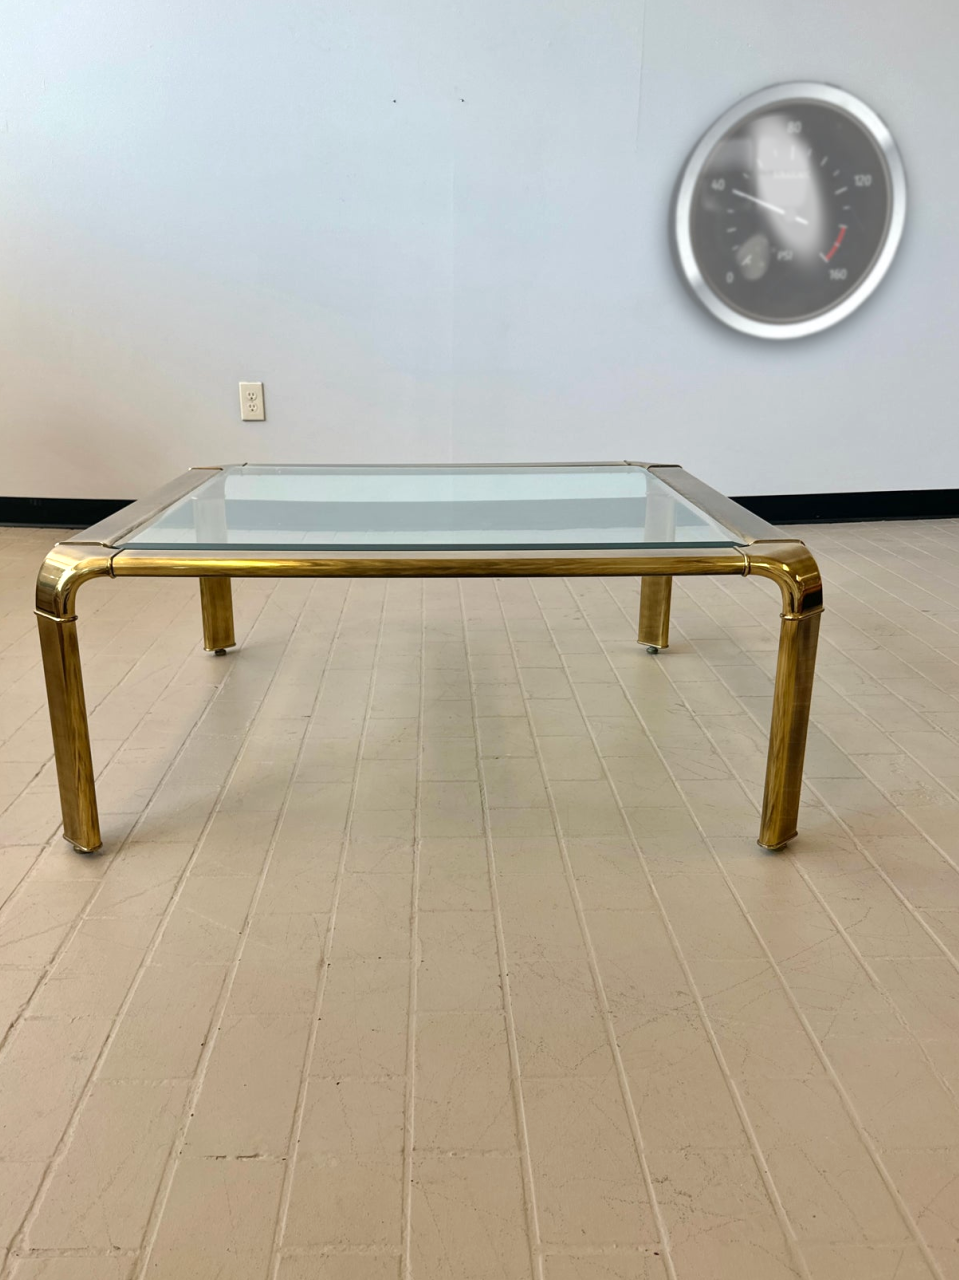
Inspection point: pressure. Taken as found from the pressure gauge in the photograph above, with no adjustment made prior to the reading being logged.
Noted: 40 psi
